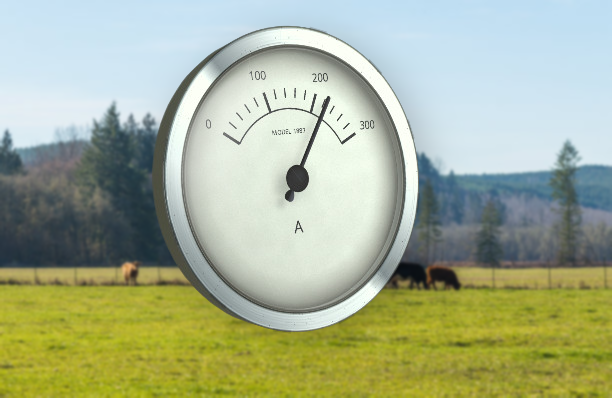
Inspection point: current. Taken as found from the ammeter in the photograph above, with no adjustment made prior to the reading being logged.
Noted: 220 A
